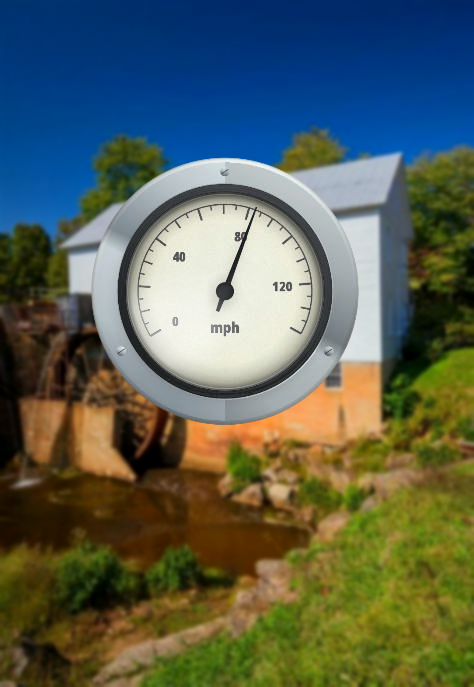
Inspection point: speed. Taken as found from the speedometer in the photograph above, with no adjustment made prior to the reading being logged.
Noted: 82.5 mph
